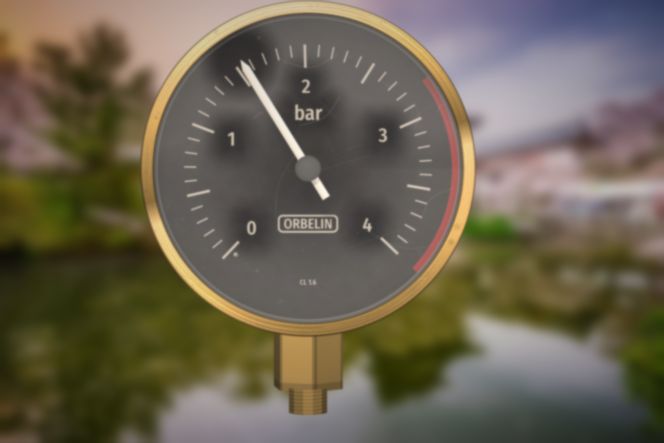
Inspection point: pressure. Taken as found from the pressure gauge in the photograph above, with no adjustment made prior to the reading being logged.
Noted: 1.55 bar
